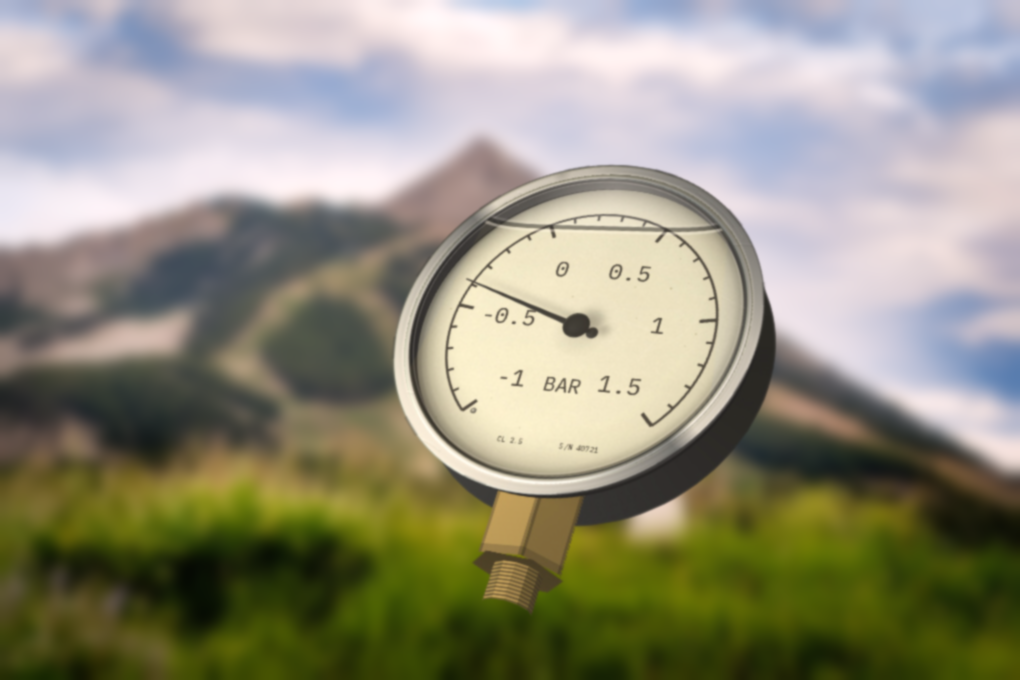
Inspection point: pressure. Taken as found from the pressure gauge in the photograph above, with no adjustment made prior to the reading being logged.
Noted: -0.4 bar
